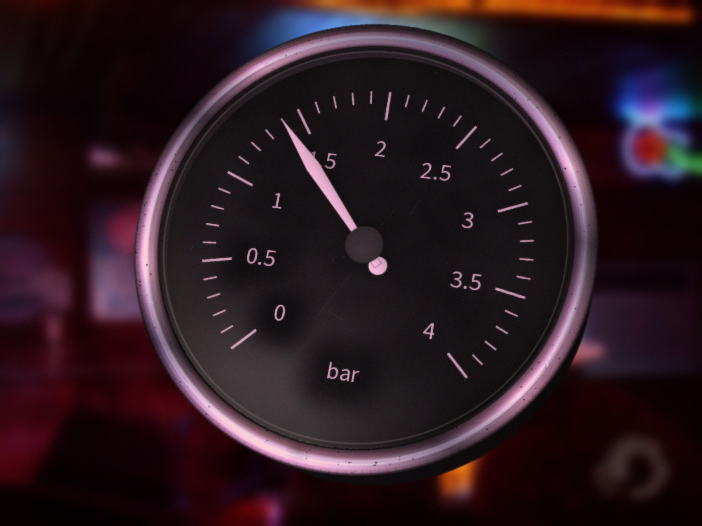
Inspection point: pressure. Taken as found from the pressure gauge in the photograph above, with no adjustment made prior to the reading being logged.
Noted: 1.4 bar
